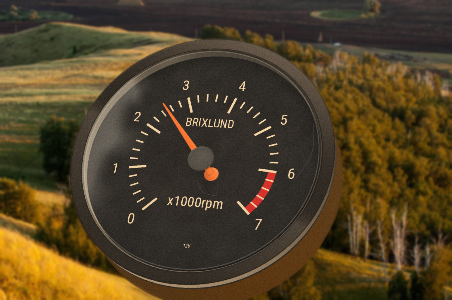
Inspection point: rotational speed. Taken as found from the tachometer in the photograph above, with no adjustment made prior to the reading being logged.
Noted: 2500 rpm
